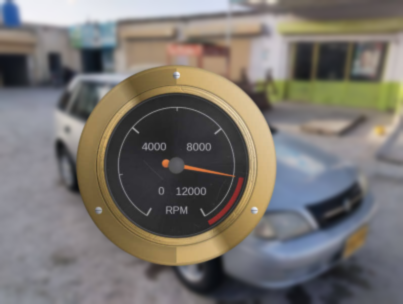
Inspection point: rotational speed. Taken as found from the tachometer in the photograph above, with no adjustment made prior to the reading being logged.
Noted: 10000 rpm
